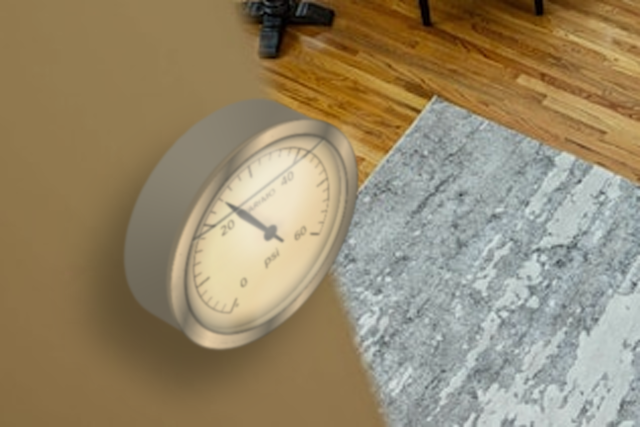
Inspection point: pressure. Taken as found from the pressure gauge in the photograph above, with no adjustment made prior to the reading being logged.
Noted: 24 psi
